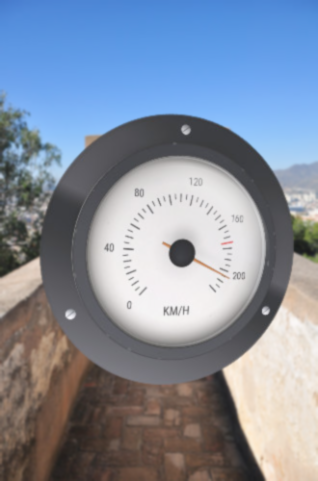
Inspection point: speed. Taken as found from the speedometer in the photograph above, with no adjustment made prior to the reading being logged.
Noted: 205 km/h
